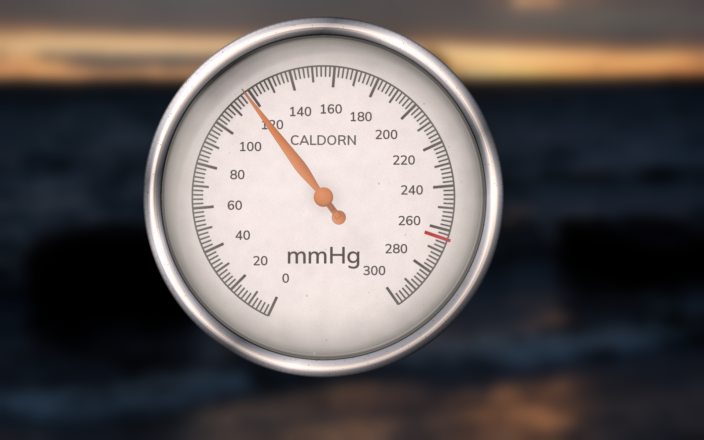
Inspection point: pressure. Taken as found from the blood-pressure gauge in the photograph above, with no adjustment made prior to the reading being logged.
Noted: 118 mmHg
